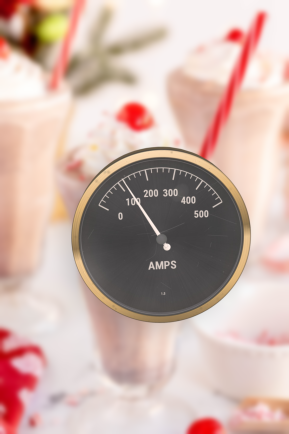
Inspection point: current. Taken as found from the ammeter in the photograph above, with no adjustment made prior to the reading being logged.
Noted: 120 A
